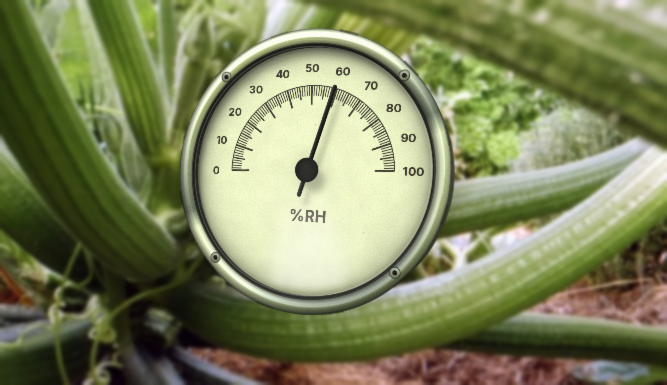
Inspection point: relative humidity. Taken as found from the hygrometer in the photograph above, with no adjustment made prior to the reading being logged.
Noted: 60 %
